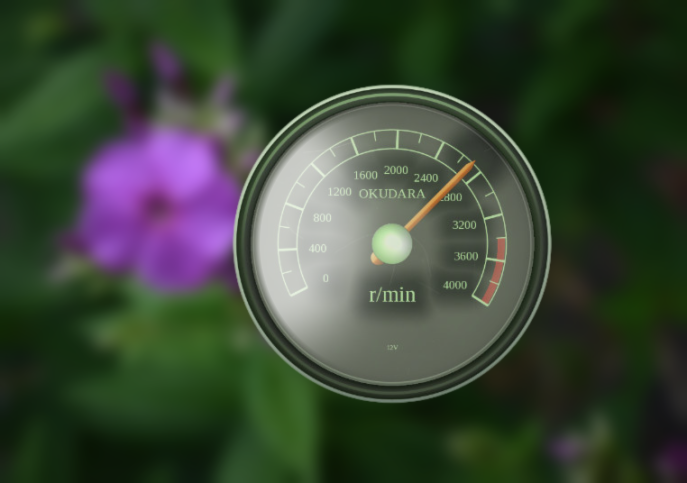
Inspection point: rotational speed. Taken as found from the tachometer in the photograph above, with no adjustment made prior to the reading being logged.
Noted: 2700 rpm
